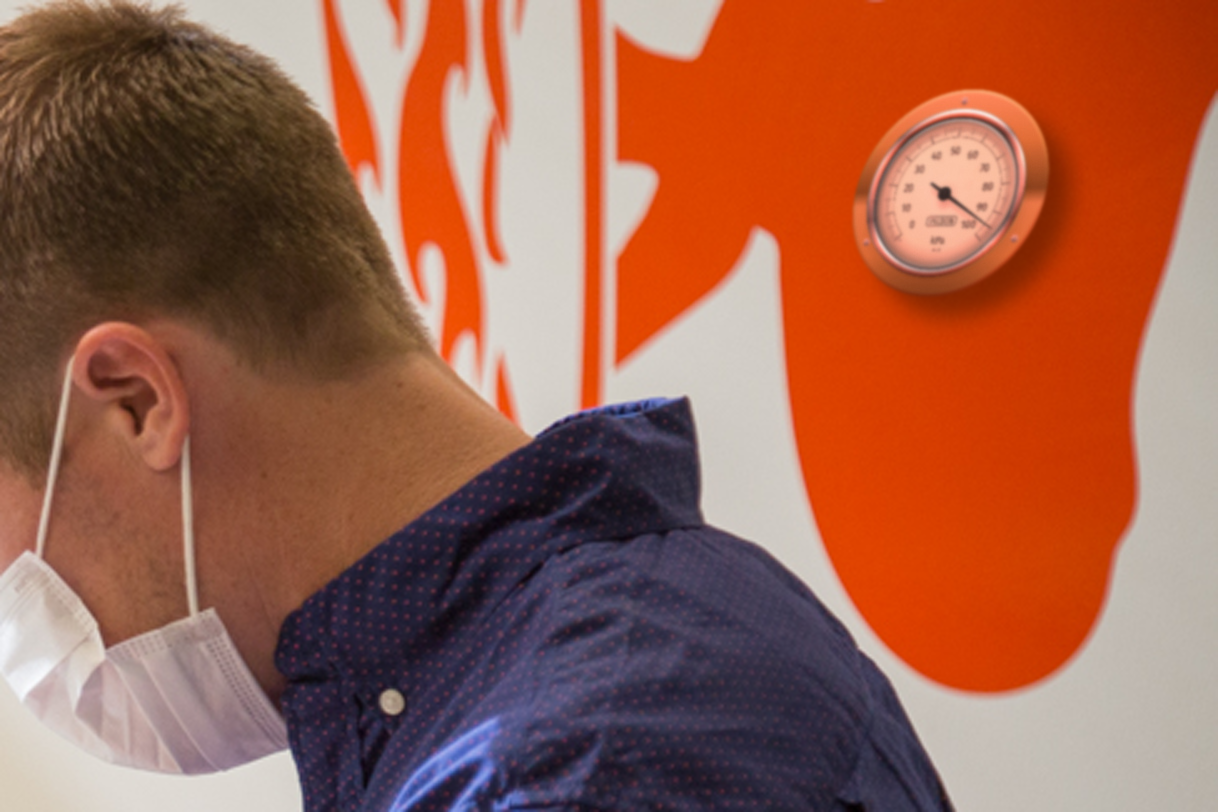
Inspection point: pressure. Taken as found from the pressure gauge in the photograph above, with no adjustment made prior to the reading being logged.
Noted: 95 kPa
